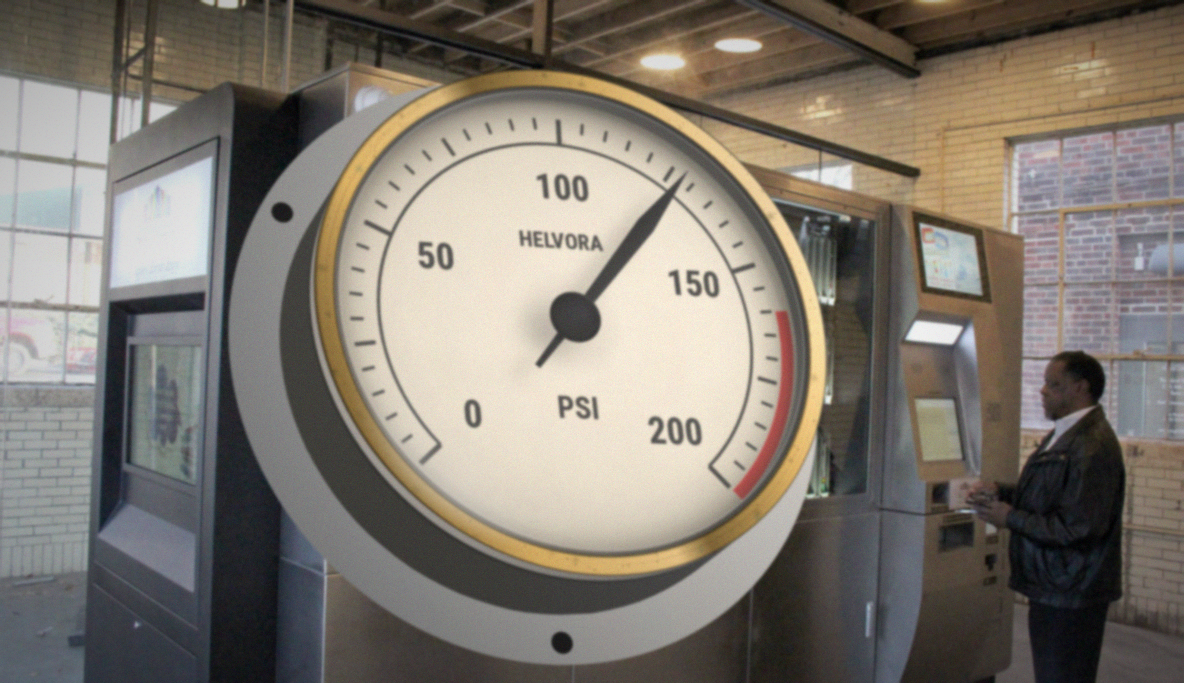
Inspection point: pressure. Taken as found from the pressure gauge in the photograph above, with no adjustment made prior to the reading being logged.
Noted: 127.5 psi
